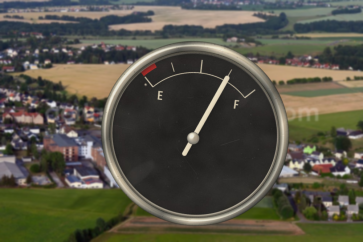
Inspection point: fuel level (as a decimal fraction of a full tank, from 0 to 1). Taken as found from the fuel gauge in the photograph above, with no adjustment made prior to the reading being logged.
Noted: 0.75
